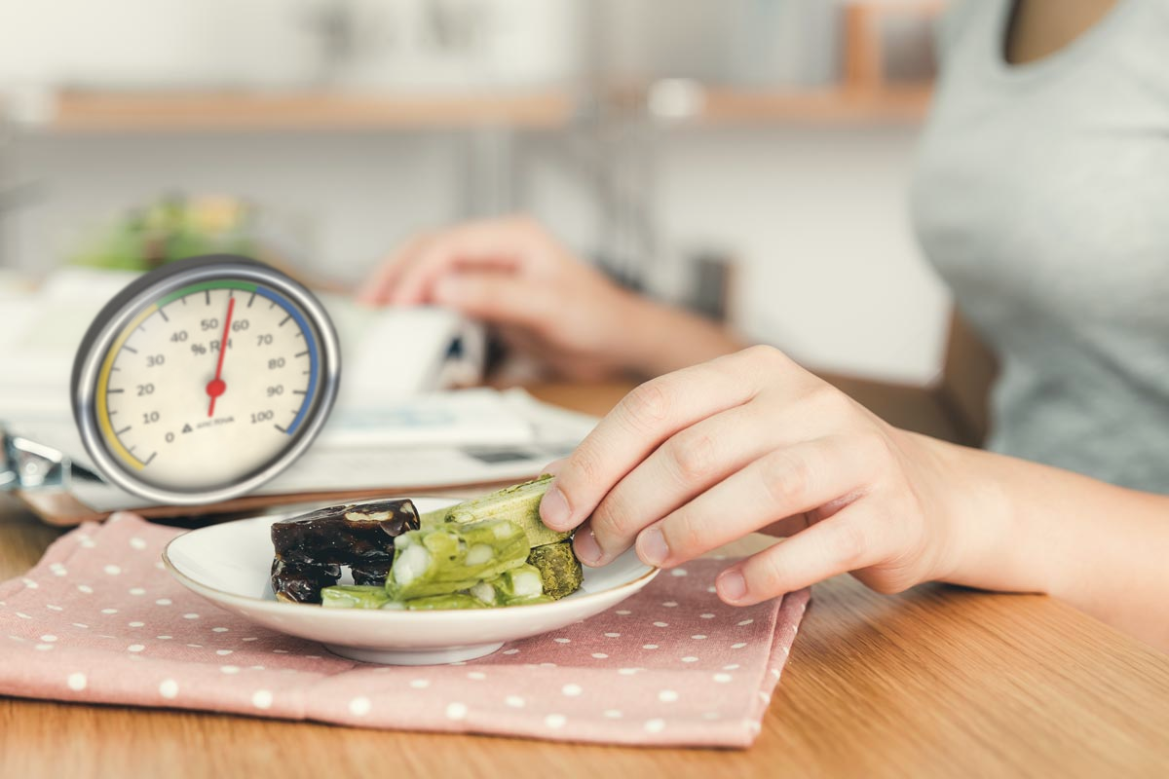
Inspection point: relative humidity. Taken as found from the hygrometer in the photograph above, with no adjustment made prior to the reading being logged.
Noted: 55 %
